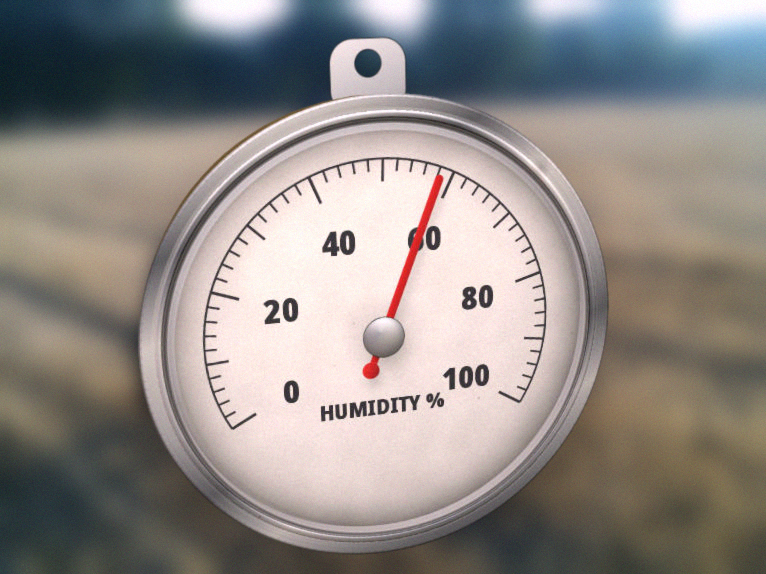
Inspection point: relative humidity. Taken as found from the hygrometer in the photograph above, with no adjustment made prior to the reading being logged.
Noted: 58 %
